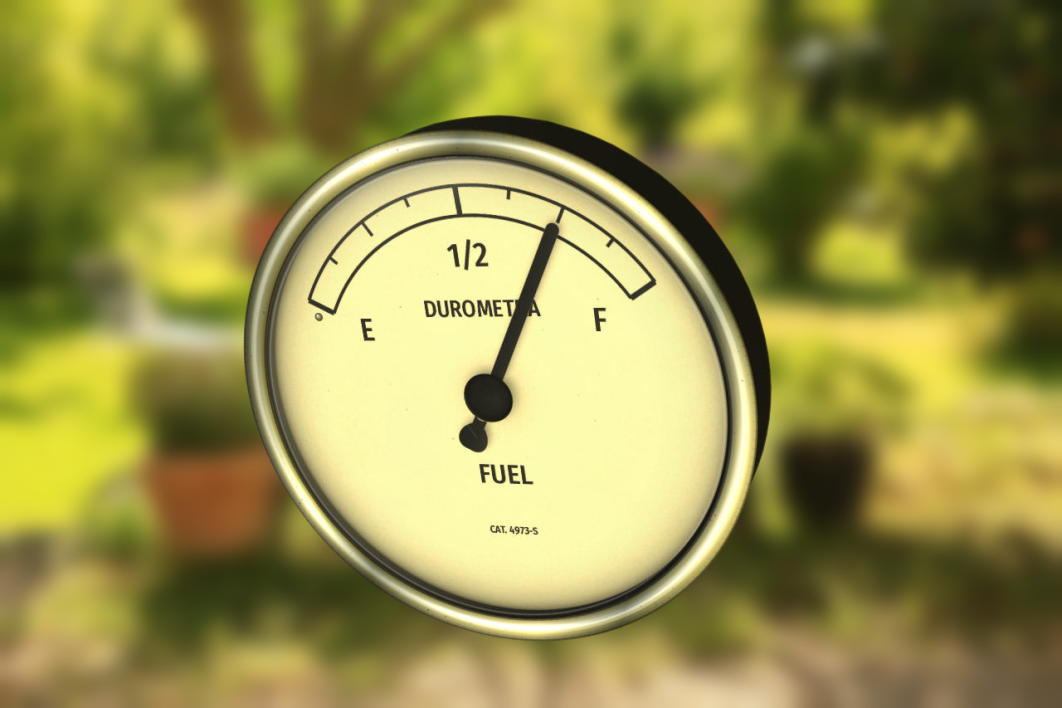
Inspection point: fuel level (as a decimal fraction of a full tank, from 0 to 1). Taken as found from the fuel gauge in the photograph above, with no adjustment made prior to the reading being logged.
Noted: 0.75
